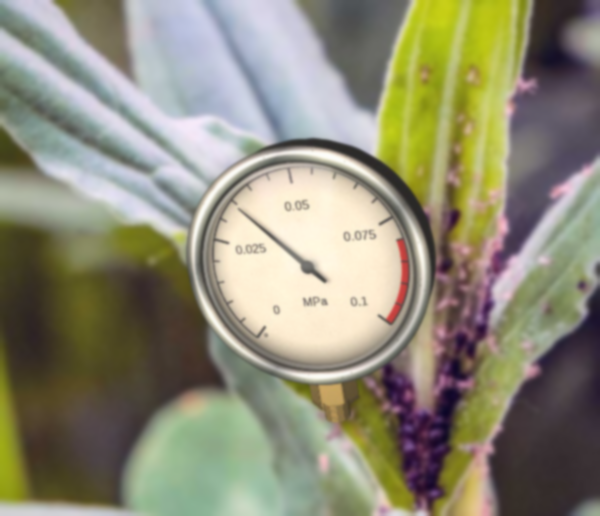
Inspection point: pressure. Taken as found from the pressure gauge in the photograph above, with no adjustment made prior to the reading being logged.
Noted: 0.035 MPa
